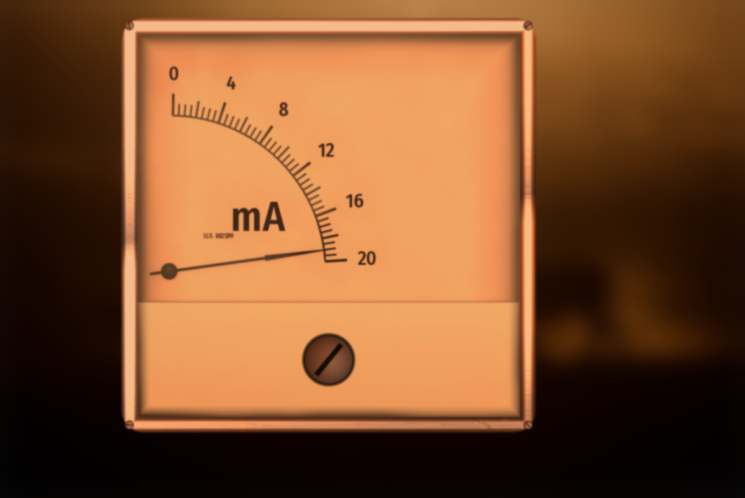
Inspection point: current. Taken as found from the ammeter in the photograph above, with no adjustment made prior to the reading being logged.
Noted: 19 mA
